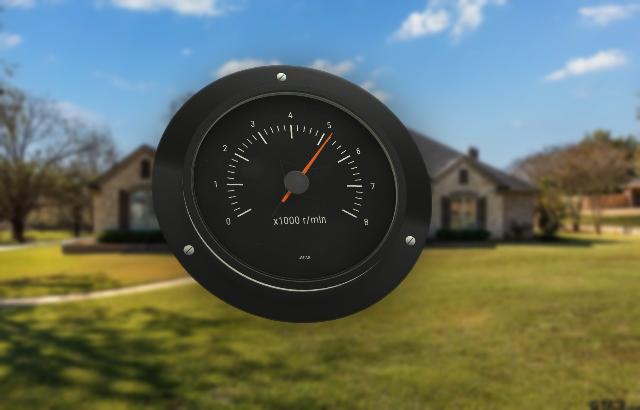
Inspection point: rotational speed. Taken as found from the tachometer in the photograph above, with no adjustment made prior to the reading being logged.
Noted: 5200 rpm
